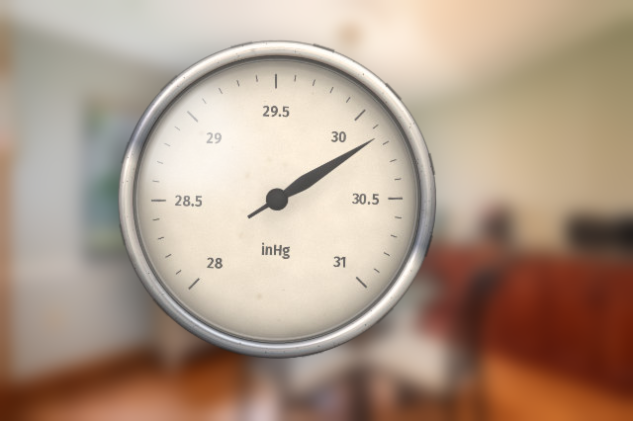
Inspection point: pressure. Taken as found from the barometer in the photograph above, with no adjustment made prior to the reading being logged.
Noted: 30.15 inHg
